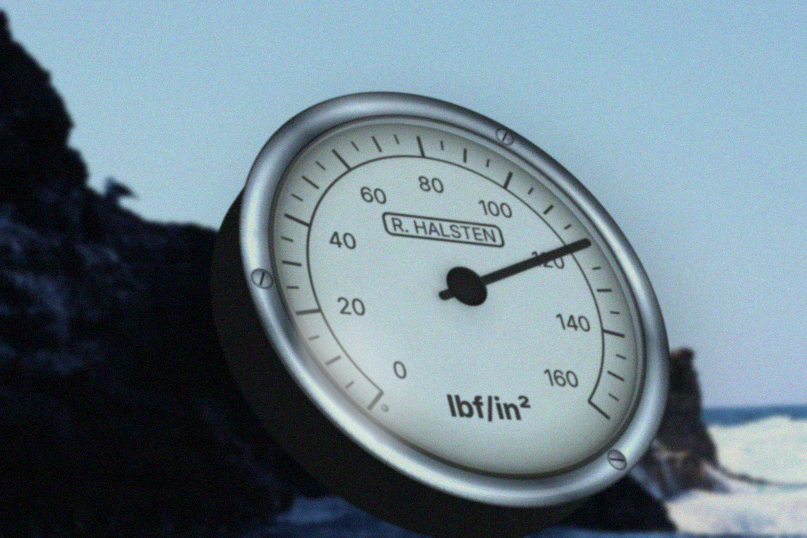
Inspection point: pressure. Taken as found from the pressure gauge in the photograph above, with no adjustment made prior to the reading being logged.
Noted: 120 psi
